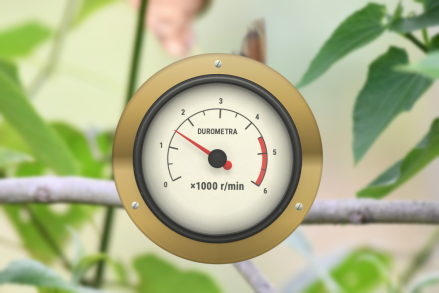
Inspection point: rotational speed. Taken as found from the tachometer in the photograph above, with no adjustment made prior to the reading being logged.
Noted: 1500 rpm
